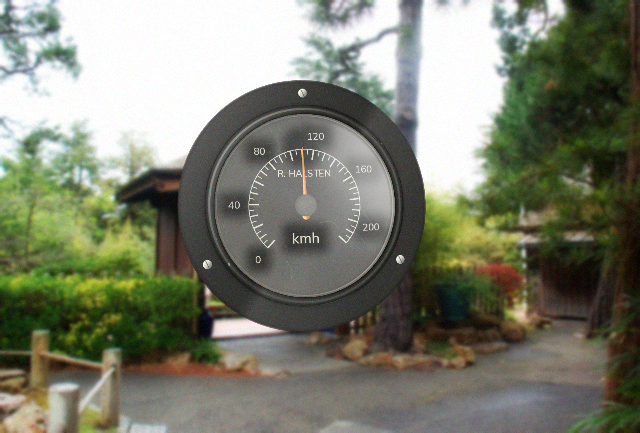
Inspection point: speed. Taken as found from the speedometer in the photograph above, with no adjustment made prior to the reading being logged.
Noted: 110 km/h
